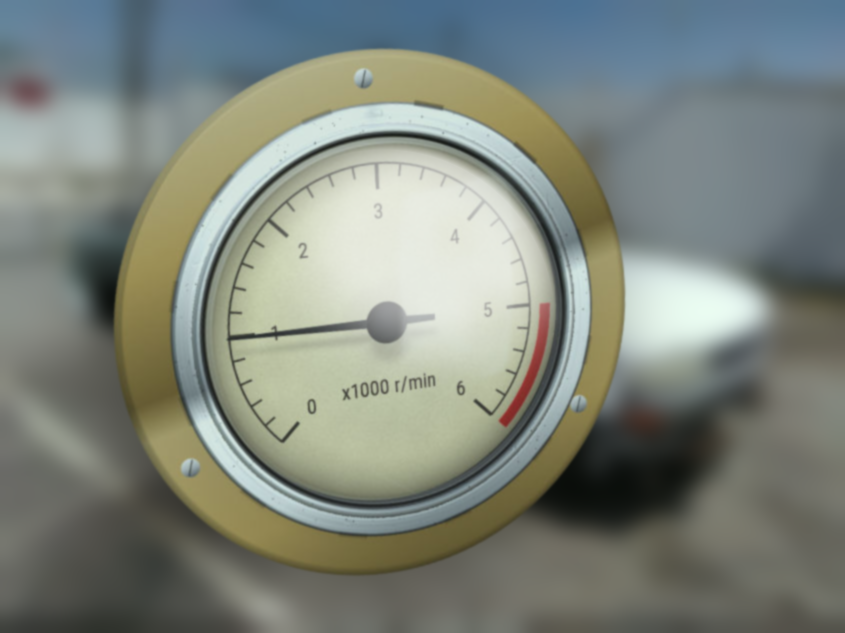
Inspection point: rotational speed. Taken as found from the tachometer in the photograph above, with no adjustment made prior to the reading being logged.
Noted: 1000 rpm
